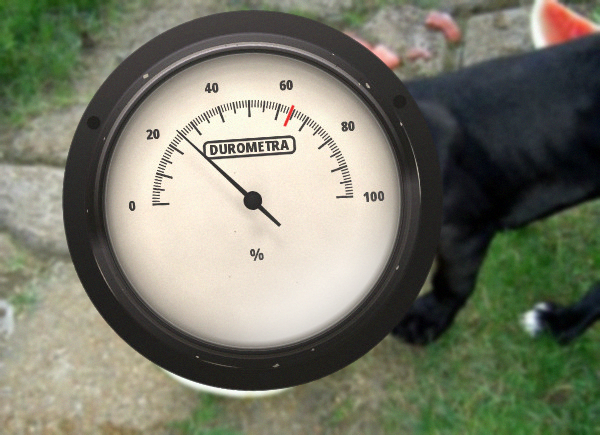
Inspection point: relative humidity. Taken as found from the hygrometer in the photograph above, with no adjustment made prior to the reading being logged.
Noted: 25 %
